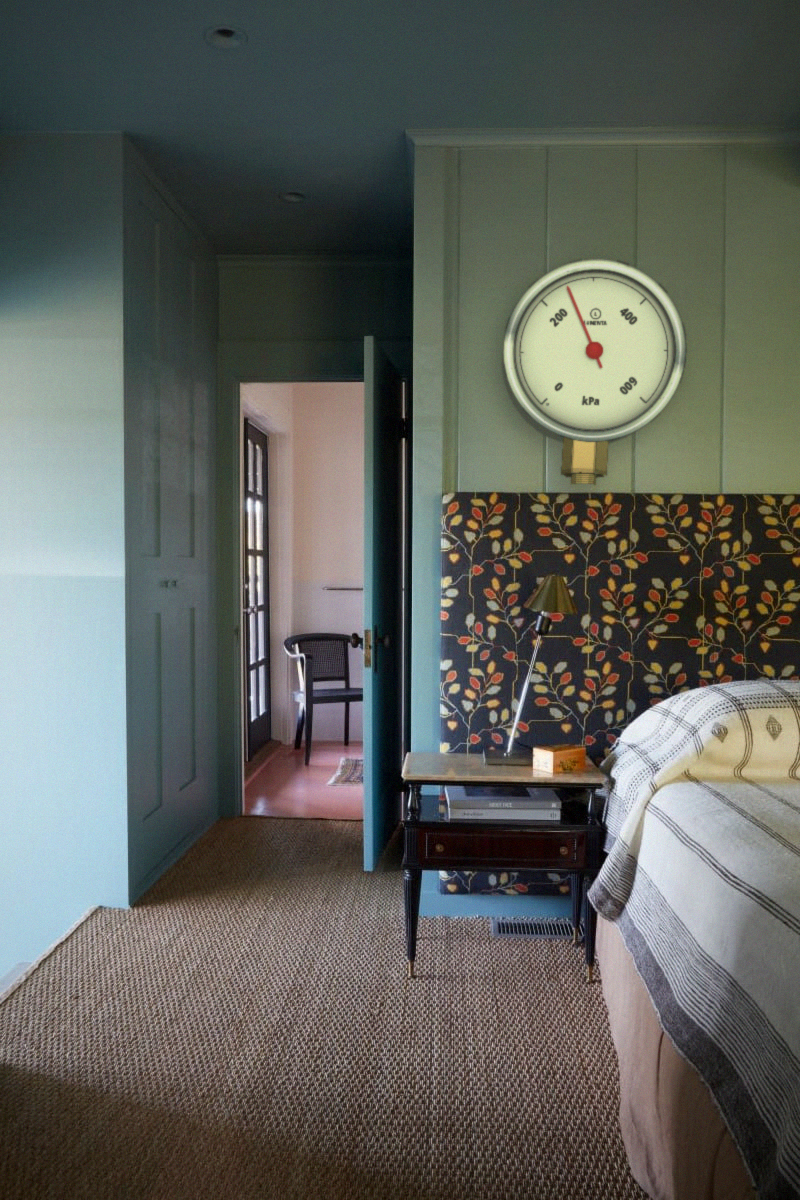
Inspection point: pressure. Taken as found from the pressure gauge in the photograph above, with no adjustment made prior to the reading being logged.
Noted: 250 kPa
